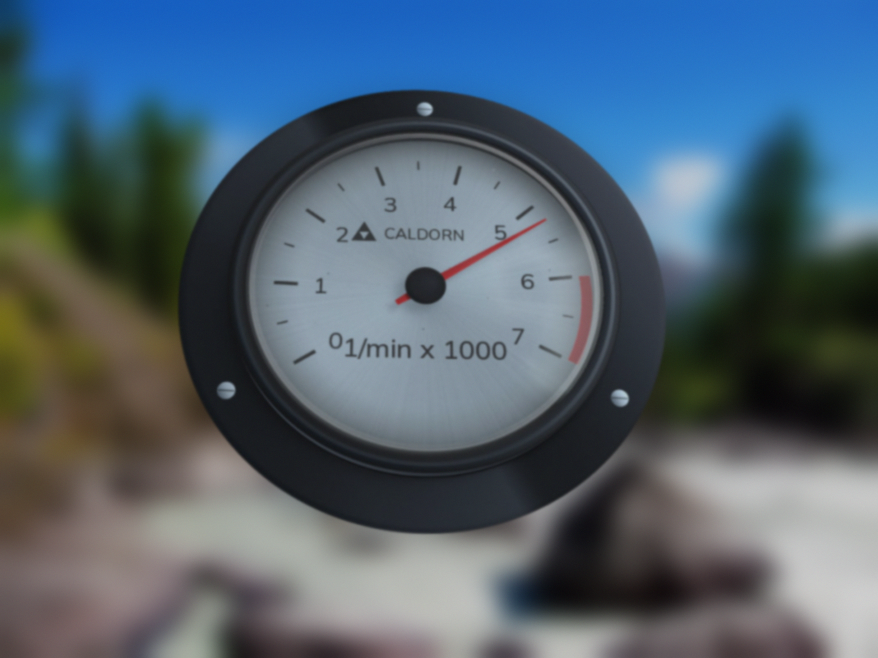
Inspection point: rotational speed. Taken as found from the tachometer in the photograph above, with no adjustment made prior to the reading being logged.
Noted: 5250 rpm
